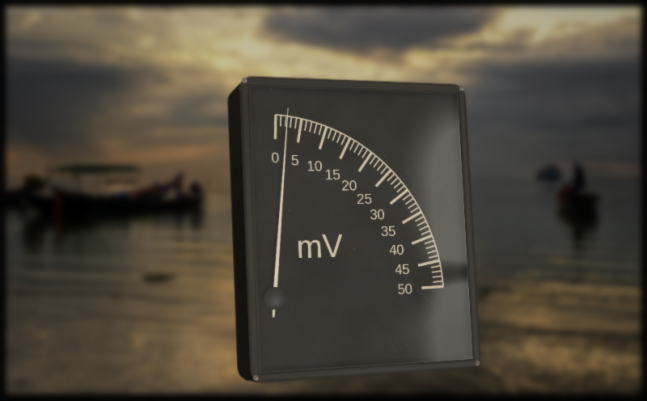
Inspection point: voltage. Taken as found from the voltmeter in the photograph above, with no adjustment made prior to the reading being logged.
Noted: 2 mV
